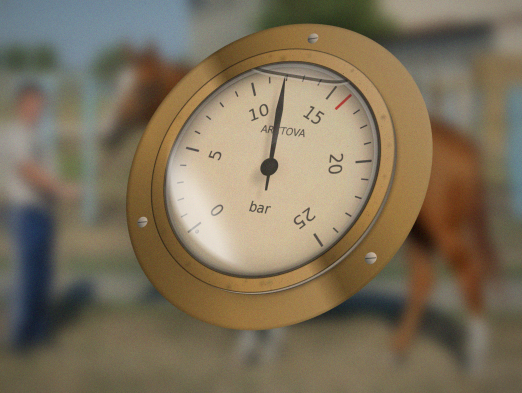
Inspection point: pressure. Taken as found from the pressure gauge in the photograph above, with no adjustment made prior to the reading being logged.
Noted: 12 bar
